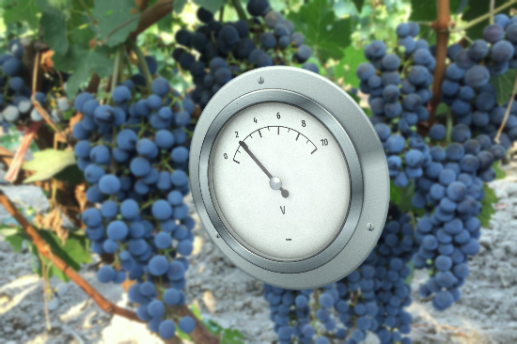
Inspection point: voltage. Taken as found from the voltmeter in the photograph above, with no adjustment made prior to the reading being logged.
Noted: 2 V
